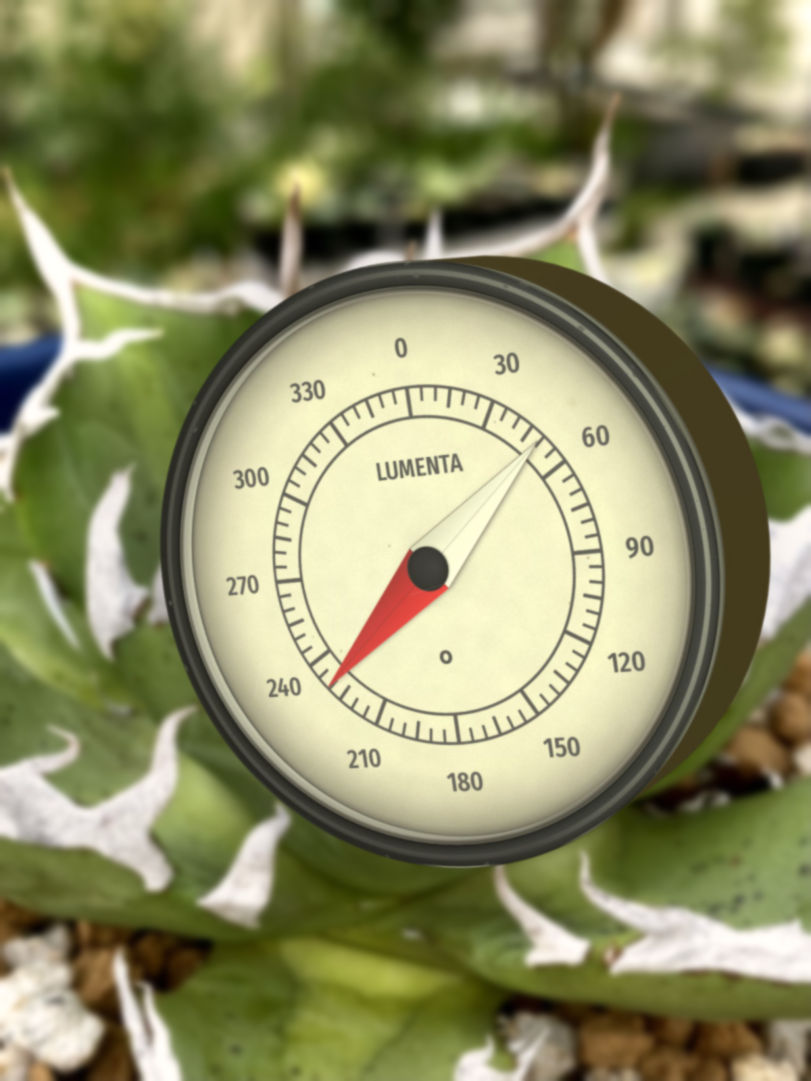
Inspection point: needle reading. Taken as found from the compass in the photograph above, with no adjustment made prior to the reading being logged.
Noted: 230 °
